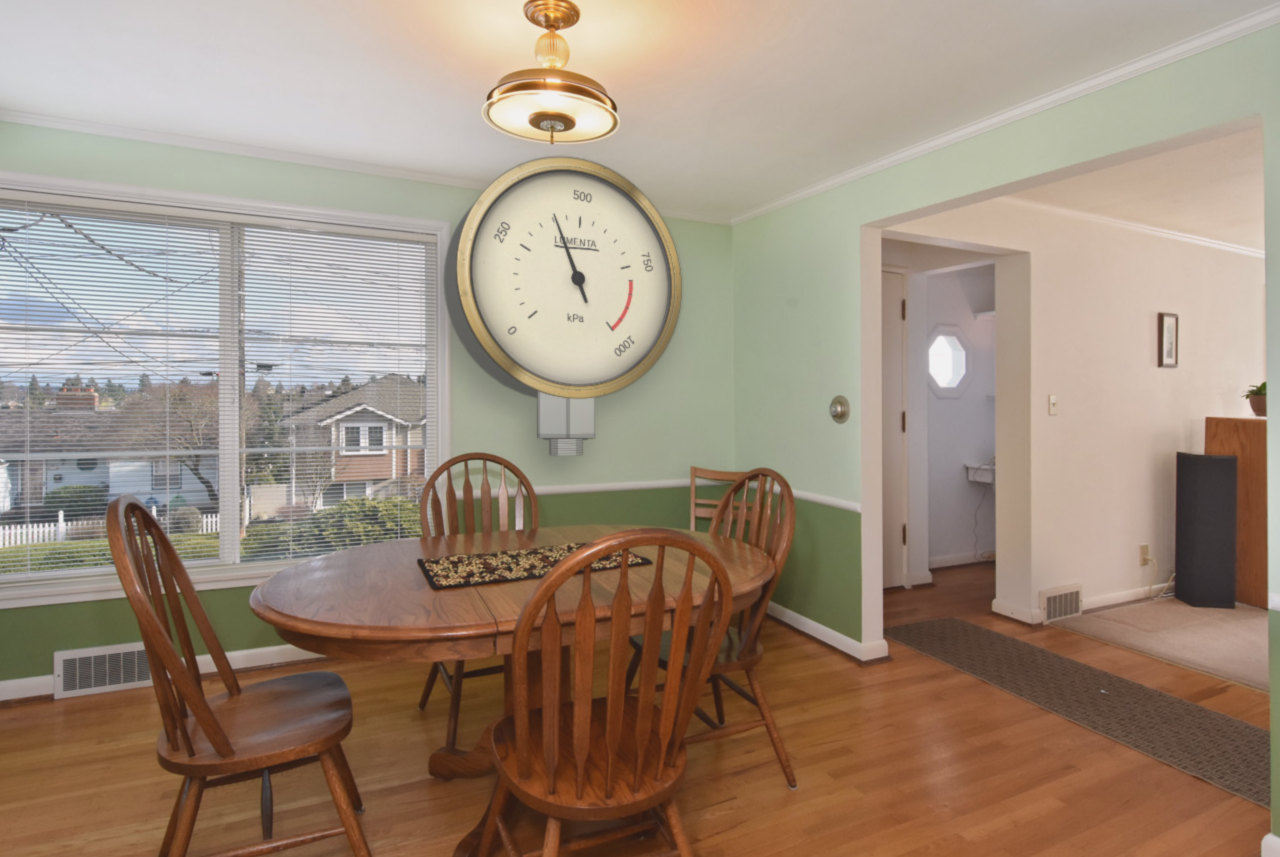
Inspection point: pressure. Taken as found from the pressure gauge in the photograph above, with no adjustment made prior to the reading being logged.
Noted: 400 kPa
